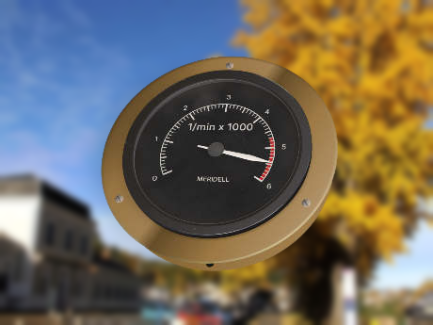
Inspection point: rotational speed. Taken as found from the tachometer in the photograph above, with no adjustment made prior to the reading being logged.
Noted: 5500 rpm
